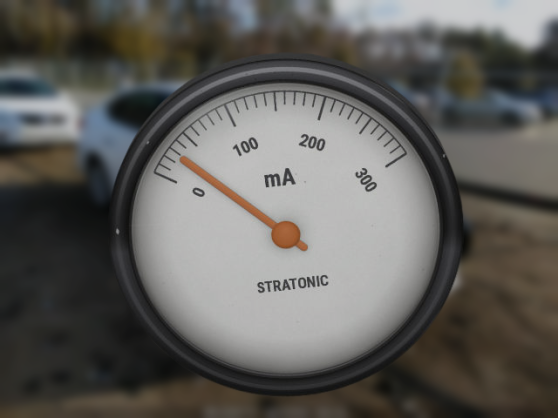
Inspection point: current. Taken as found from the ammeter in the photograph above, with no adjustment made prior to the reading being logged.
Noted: 30 mA
